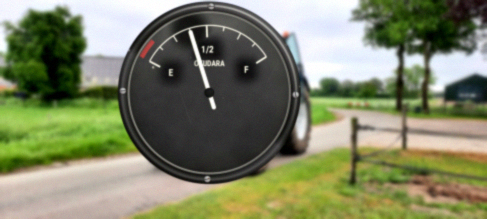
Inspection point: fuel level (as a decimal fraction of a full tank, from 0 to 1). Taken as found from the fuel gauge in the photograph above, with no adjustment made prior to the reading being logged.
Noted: 0.375
